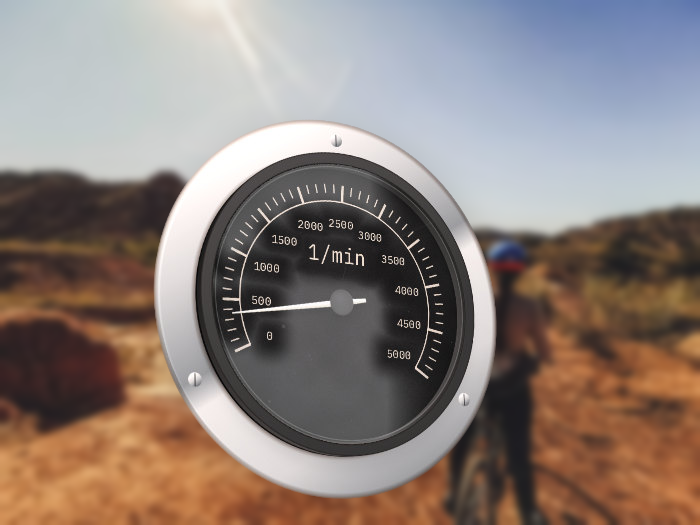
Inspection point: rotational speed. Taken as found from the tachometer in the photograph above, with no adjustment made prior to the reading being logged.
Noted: 350 rpm
